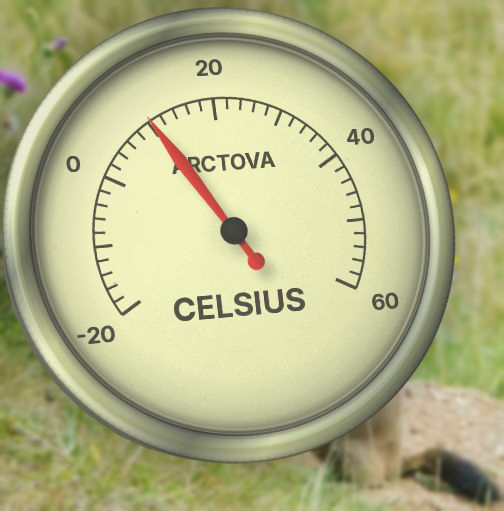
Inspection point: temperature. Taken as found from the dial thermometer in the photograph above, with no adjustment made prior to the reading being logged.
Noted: 10 °C
